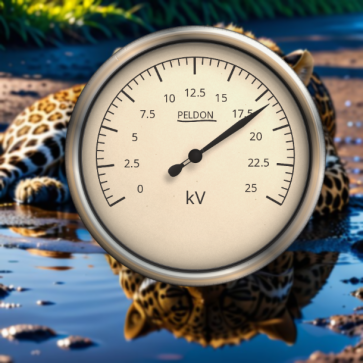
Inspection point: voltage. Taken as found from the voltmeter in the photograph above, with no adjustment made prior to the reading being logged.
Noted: 18.25 kV
